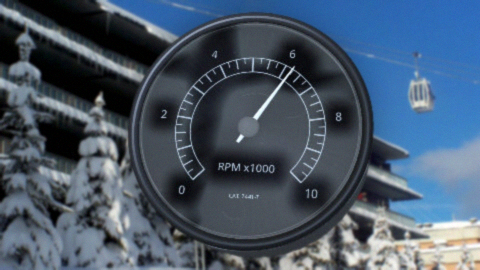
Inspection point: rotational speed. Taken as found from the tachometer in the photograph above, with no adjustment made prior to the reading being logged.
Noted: 6250 rpm
